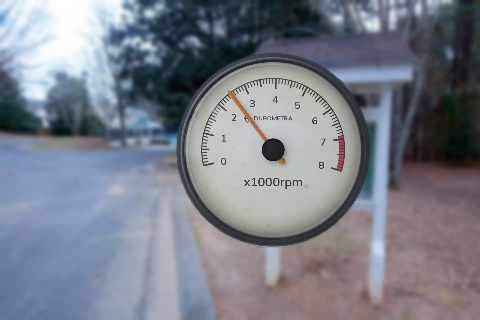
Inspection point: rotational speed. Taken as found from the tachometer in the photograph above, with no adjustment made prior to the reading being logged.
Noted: 2500 rpm
